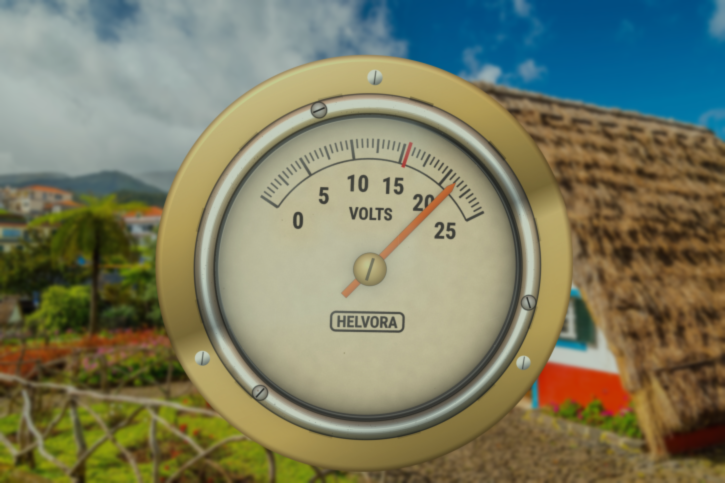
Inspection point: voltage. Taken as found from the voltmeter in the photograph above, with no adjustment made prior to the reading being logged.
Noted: 21 V
